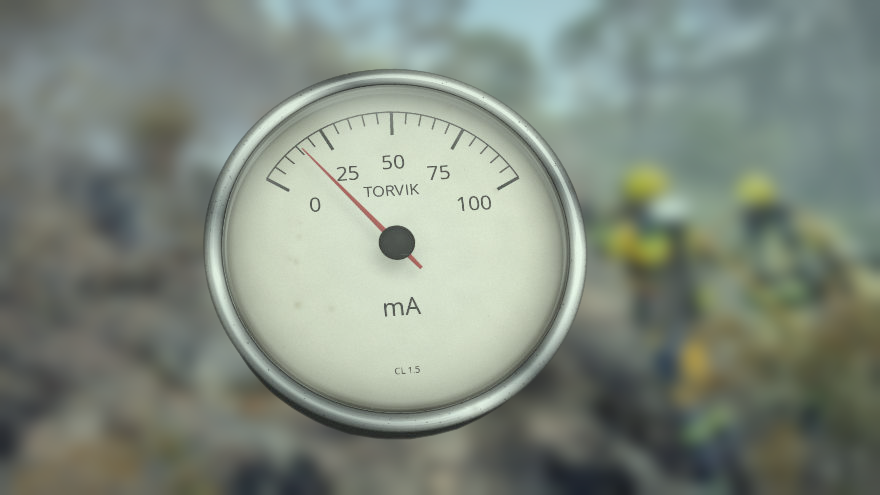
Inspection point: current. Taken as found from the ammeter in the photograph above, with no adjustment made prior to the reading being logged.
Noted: 15 mA
